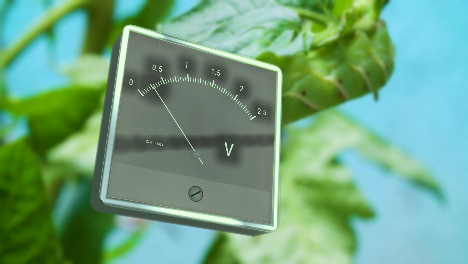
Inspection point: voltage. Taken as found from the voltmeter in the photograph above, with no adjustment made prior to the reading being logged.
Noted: 0.25 V
